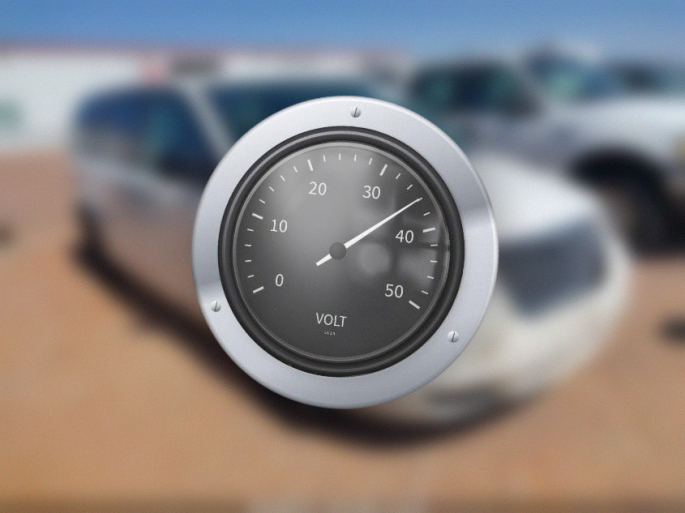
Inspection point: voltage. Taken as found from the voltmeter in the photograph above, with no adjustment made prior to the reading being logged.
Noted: 36 V
